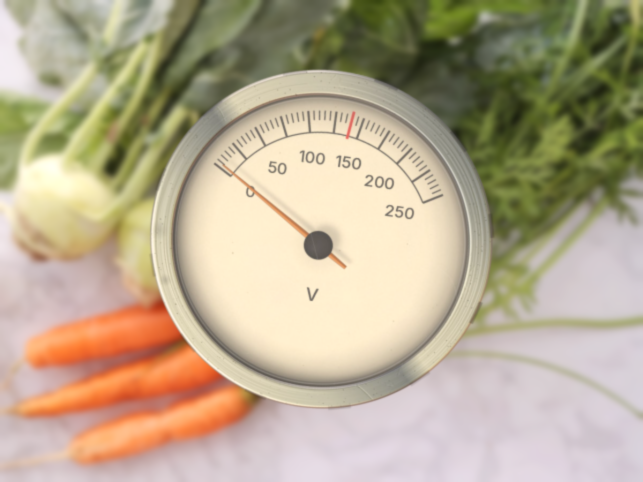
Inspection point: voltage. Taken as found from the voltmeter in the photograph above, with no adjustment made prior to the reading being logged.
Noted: 5 V
